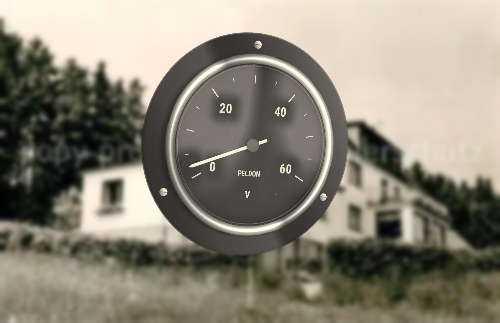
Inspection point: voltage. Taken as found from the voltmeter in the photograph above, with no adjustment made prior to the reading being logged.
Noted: 2.5 V
